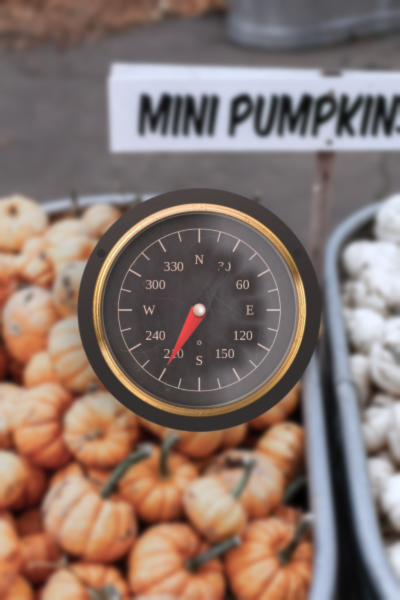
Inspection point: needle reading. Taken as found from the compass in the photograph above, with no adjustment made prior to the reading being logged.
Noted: 210 °
